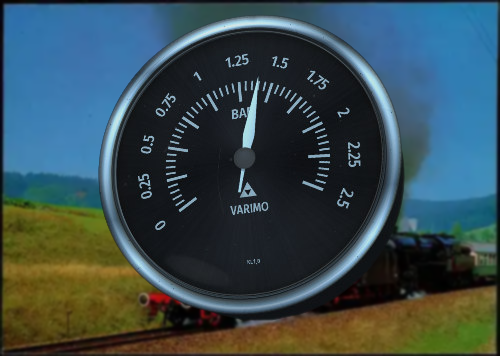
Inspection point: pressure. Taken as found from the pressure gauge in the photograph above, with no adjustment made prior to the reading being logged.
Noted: 1.4 bar
